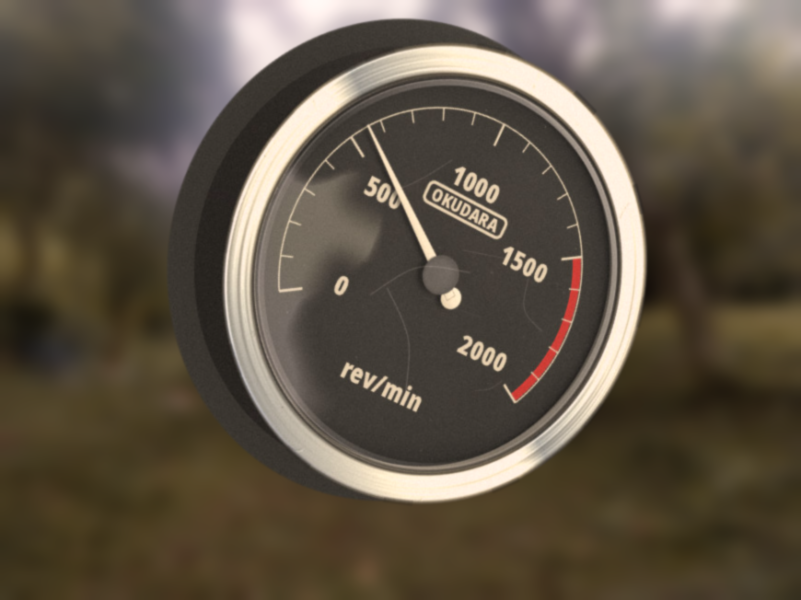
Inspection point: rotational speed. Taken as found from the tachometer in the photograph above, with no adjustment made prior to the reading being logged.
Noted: 550 rpm
